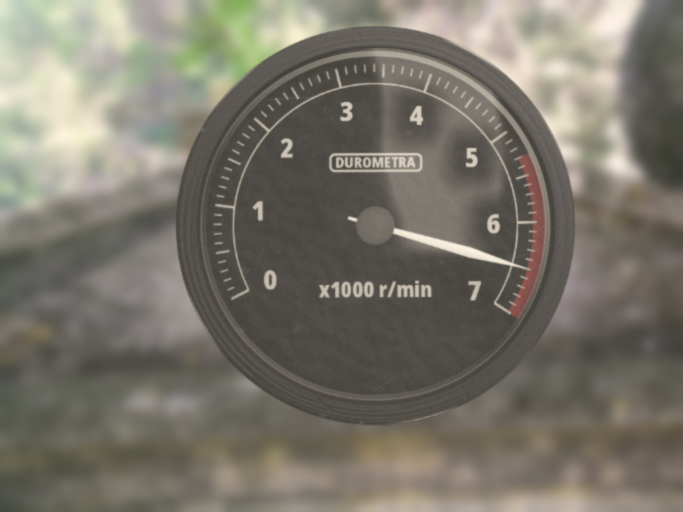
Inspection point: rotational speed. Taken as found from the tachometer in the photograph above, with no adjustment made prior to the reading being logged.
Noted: 6500 rpm
